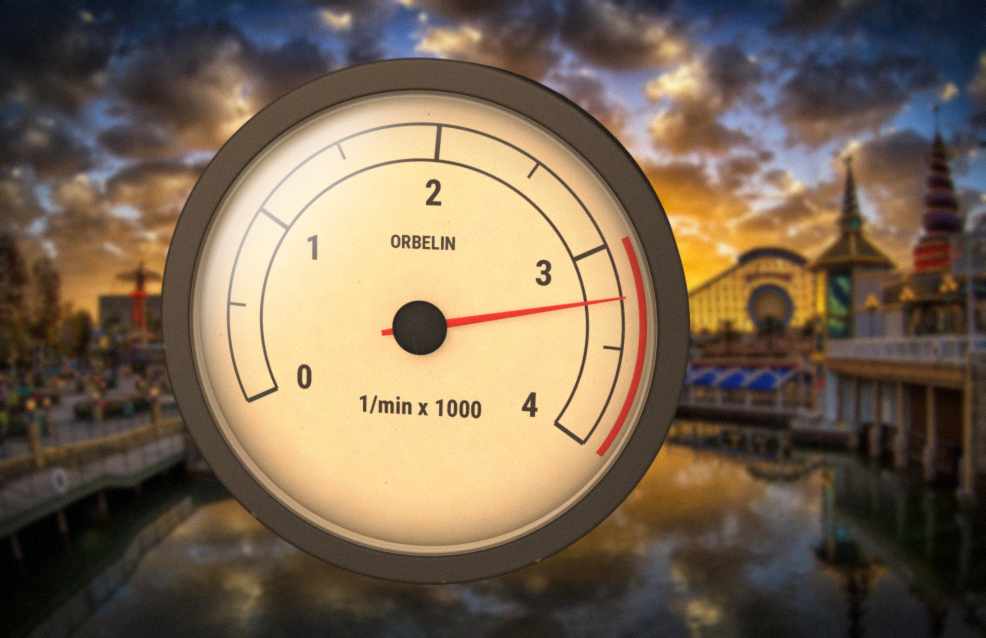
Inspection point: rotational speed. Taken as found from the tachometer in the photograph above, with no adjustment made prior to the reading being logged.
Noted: 3250 rpm
